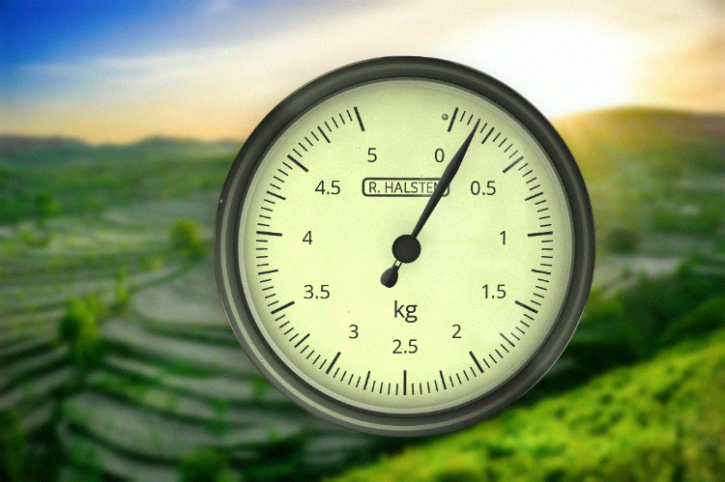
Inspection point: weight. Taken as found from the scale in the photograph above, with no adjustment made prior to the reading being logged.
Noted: 0.15 kg
